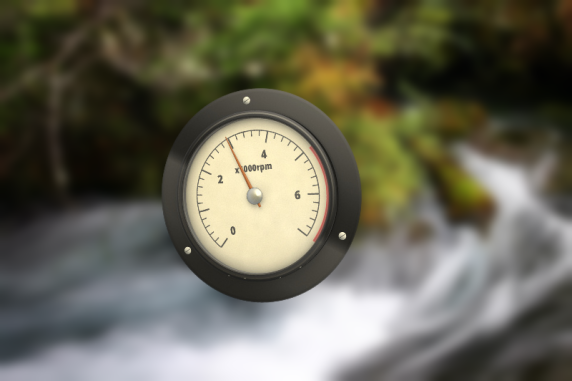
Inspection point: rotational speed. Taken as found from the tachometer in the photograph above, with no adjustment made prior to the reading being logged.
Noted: 3000 rpm
